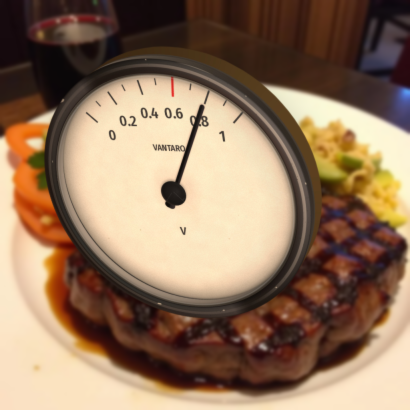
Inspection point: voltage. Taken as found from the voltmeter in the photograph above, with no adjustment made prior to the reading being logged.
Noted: 0.8 V
